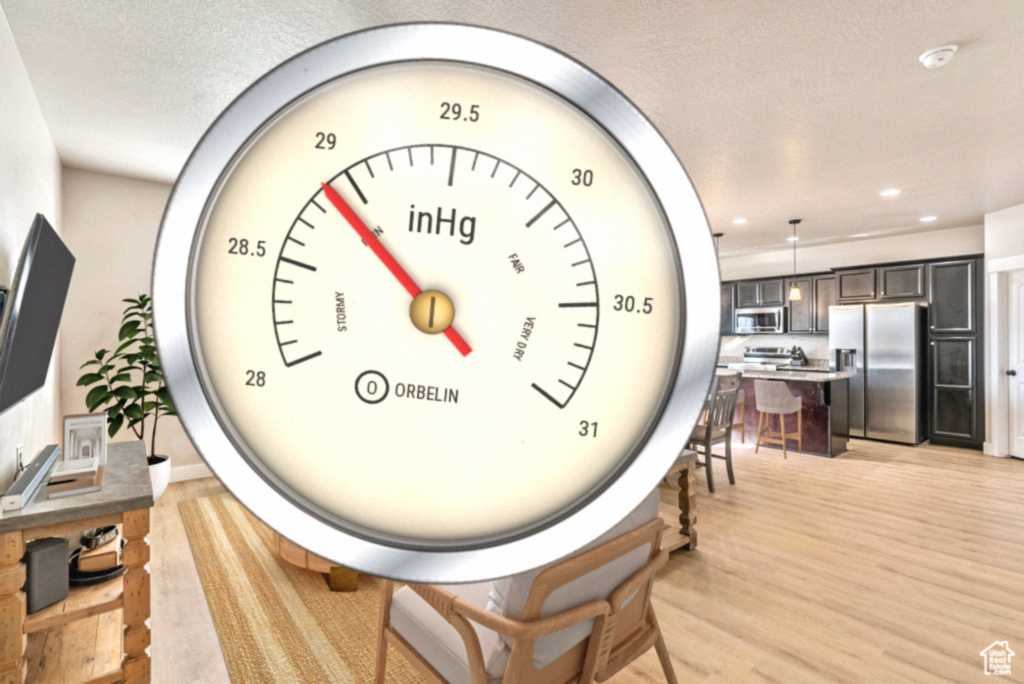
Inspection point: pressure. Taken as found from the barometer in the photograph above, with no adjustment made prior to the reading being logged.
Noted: 28.9 inHg
